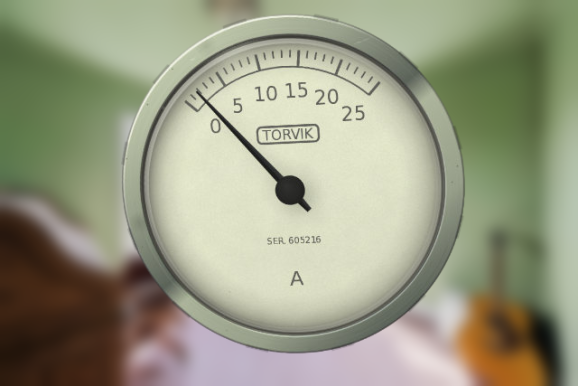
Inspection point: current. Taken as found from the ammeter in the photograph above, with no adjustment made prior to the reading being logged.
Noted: 2 A
